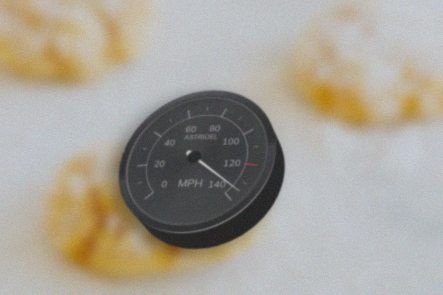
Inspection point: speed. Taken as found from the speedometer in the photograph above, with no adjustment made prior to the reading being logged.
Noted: 135 mph
